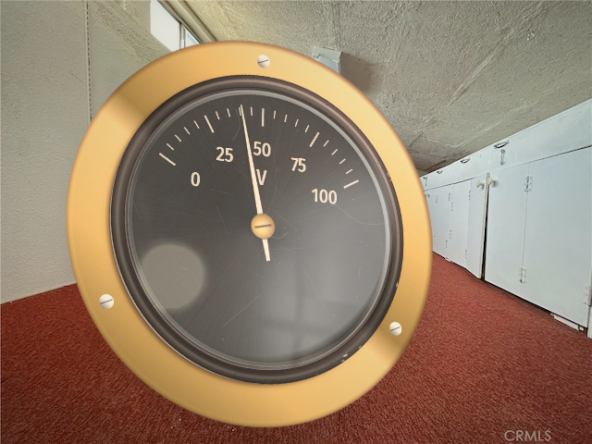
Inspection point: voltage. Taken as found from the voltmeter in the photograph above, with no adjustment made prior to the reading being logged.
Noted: 40 V
